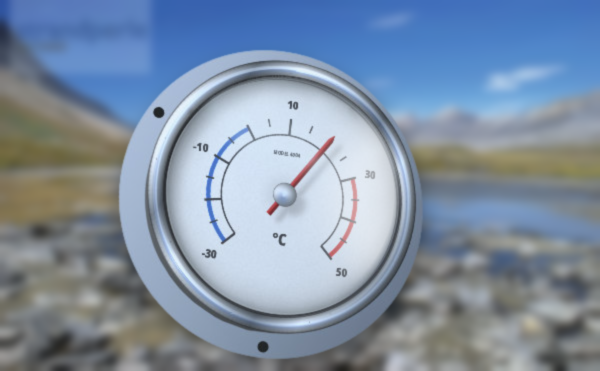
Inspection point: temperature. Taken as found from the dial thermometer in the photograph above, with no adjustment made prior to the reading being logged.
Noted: 20 °C
